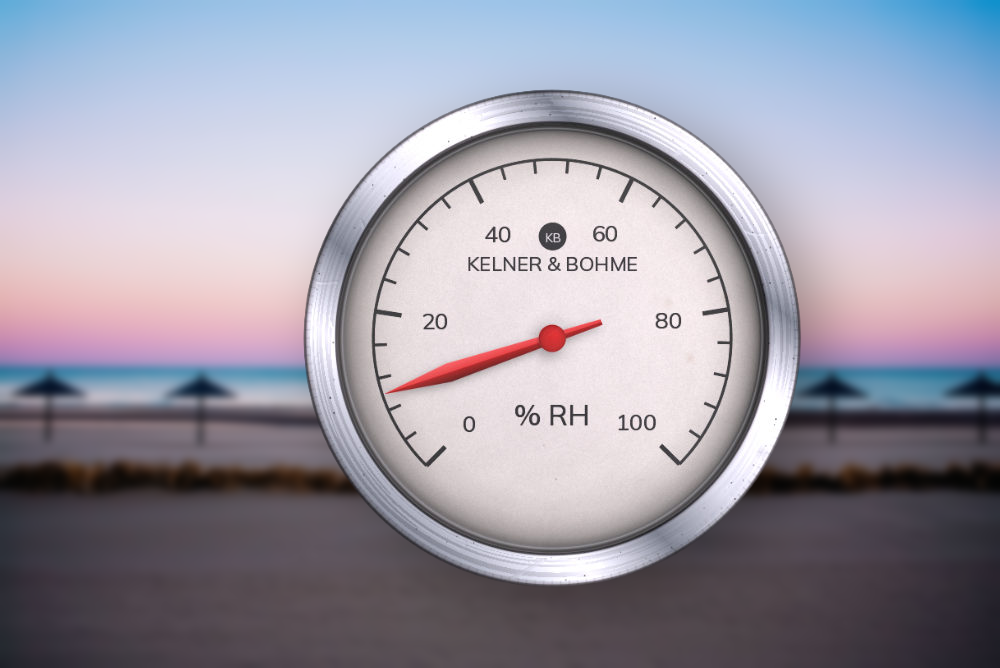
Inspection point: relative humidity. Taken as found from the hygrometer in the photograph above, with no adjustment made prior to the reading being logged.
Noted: 10 %
